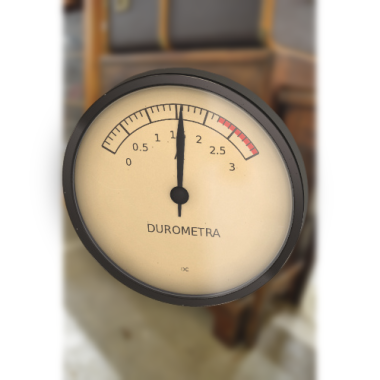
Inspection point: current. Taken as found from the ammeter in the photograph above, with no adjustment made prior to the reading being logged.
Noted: 1.6 A
